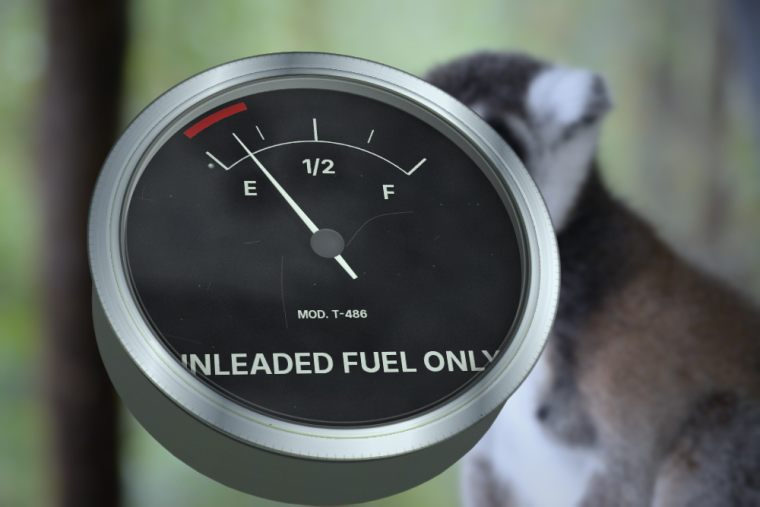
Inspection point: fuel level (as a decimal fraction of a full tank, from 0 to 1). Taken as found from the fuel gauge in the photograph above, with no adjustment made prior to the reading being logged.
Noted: 0.125
